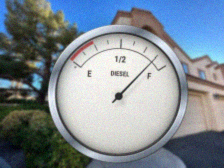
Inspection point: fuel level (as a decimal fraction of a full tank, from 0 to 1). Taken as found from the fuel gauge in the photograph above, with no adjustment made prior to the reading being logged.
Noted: 0.875
